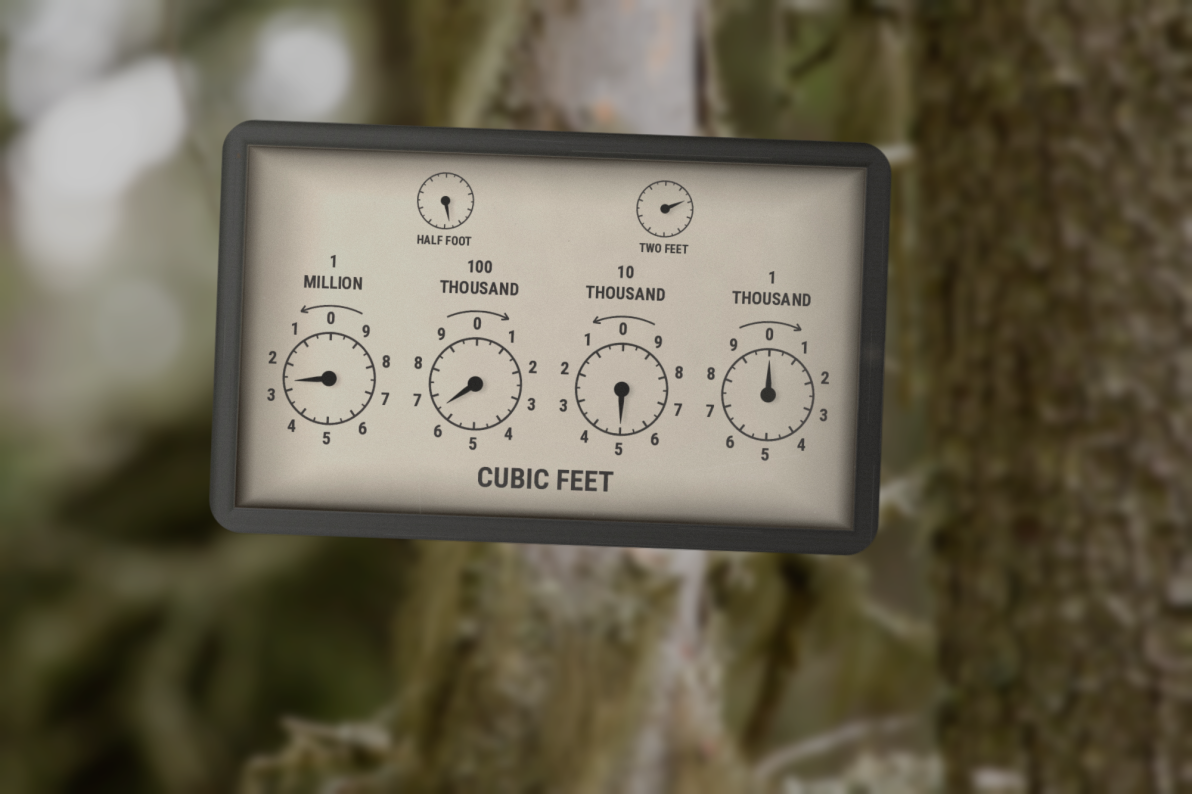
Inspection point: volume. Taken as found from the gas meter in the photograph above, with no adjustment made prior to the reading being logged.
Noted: 265000 ft³
